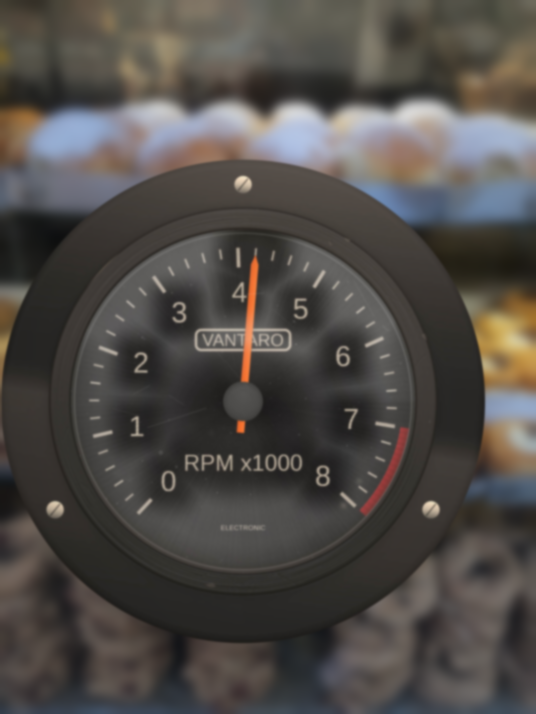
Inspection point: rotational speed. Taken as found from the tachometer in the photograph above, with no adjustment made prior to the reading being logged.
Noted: 4200 rpm
